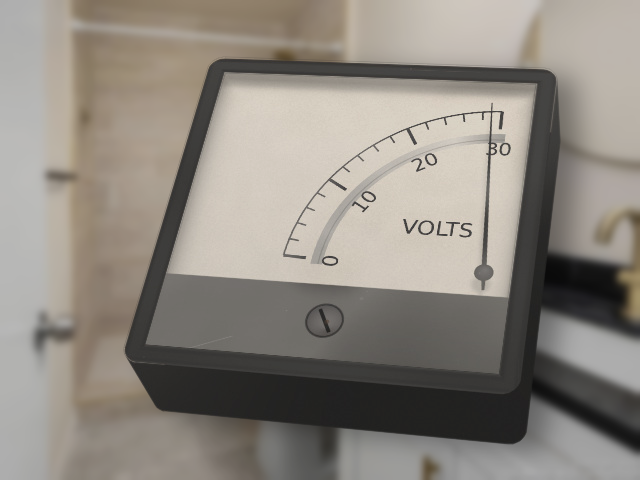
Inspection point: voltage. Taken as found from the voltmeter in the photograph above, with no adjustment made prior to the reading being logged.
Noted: 29 V
